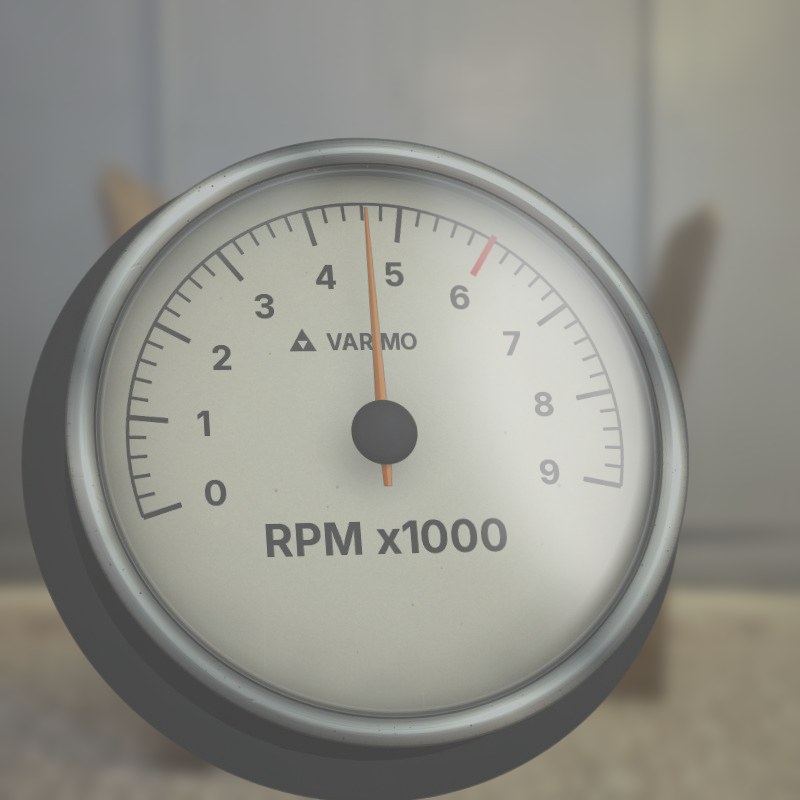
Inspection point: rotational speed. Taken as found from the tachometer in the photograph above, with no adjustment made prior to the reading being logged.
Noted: 4600 rpm
